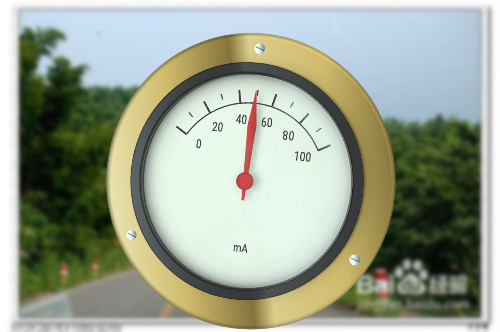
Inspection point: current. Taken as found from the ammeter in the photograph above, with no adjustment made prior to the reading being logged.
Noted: 50 mA
